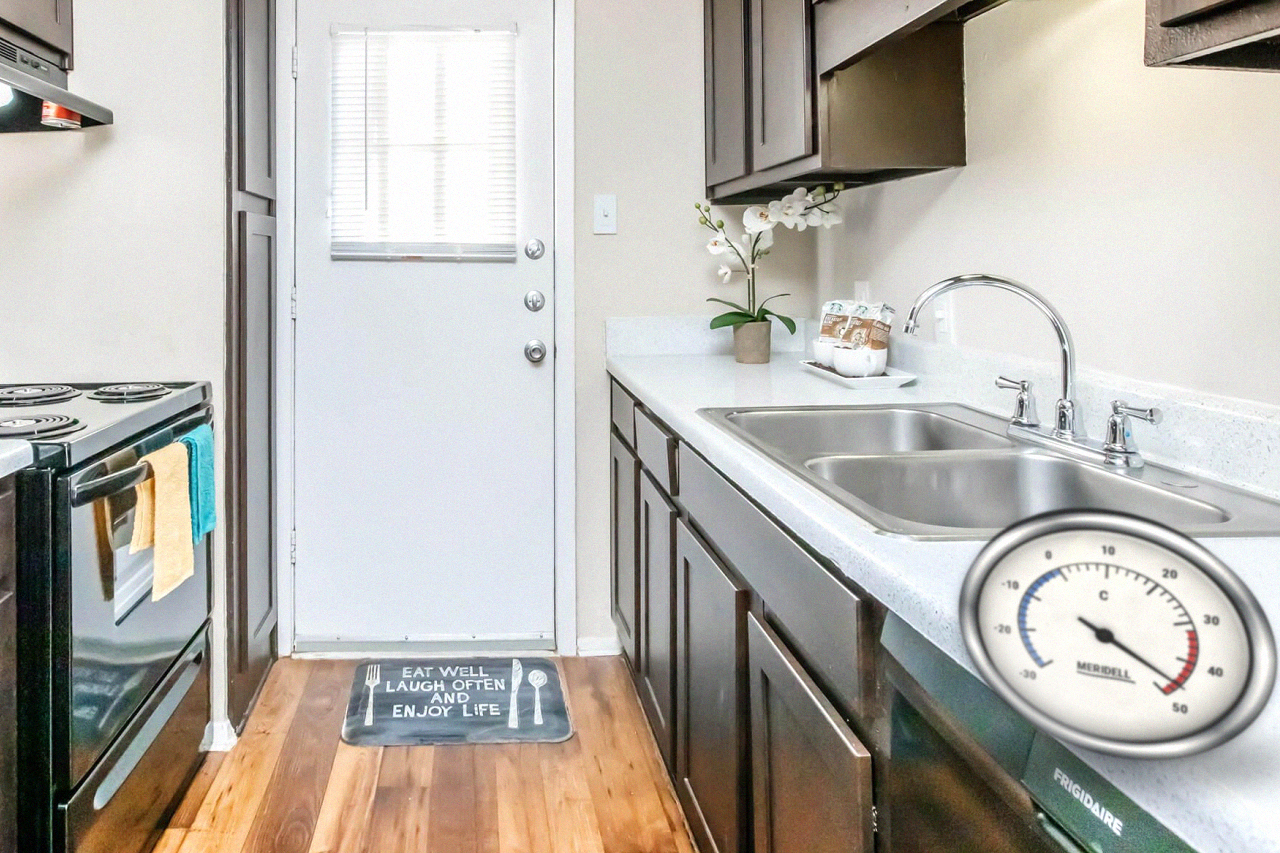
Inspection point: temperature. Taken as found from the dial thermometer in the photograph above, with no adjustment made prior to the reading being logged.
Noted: 46 °C
